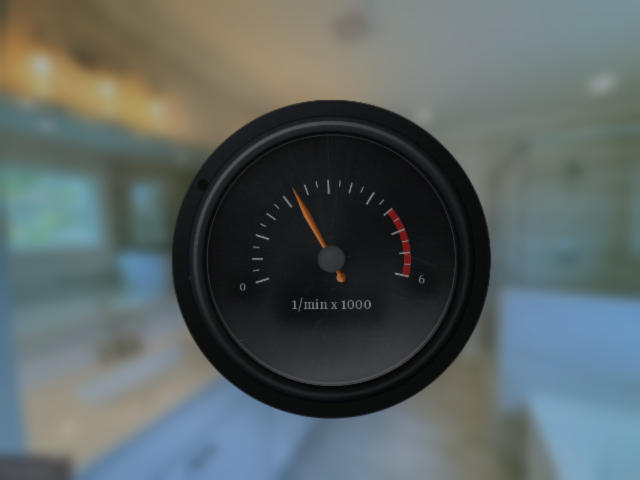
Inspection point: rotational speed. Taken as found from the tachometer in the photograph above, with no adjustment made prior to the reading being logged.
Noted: 2250 rpm
